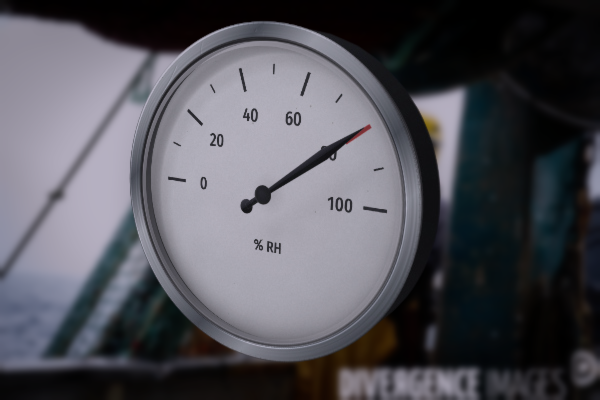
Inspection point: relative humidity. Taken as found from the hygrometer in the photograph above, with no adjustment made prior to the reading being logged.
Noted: 80 %
